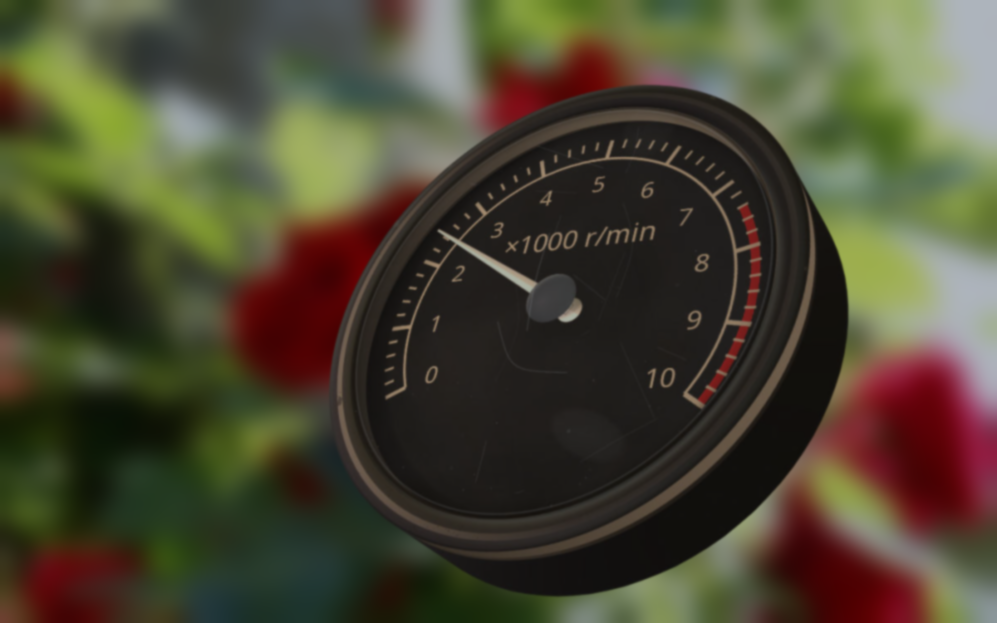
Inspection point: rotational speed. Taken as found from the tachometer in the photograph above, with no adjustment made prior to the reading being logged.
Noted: 2400 rpm
